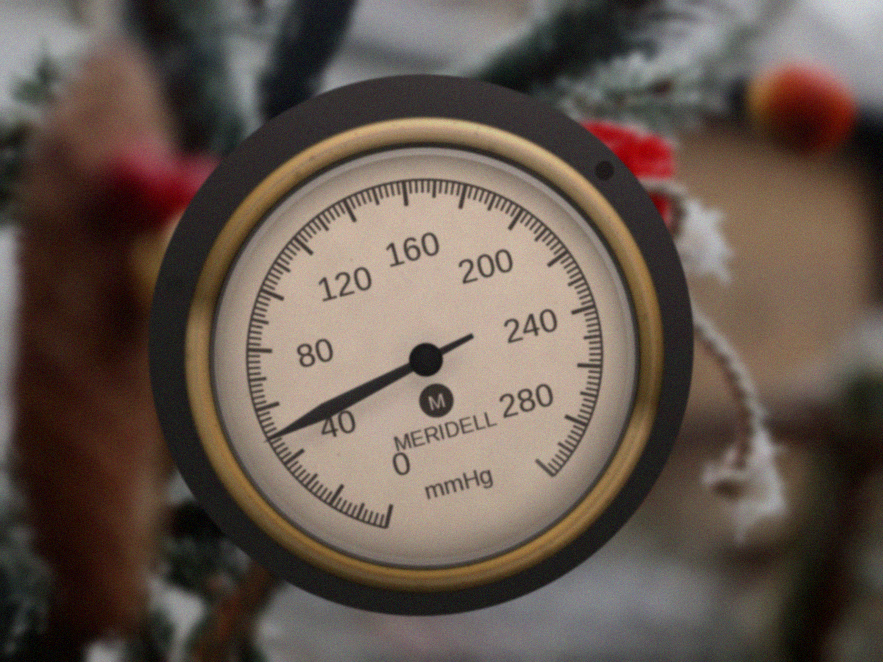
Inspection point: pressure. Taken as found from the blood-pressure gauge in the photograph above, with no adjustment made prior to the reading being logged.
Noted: 50 mmHg
